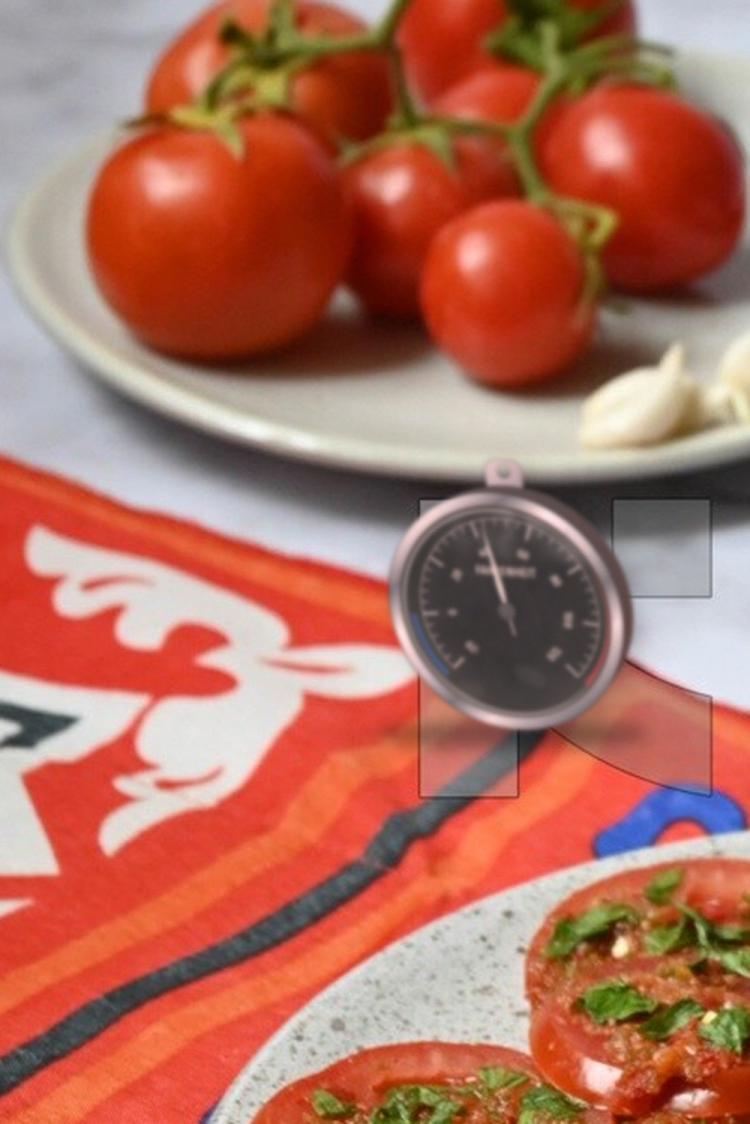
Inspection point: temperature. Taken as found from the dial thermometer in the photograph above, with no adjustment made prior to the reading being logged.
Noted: 44 °F
